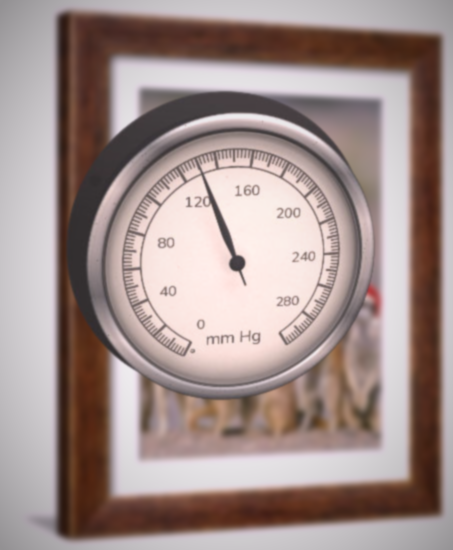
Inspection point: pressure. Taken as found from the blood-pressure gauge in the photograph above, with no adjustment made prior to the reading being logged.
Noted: 130 mmHg
